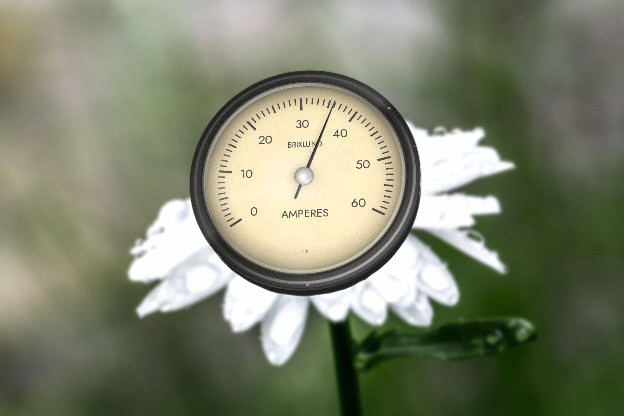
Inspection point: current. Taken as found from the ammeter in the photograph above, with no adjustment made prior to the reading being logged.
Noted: 36 A
